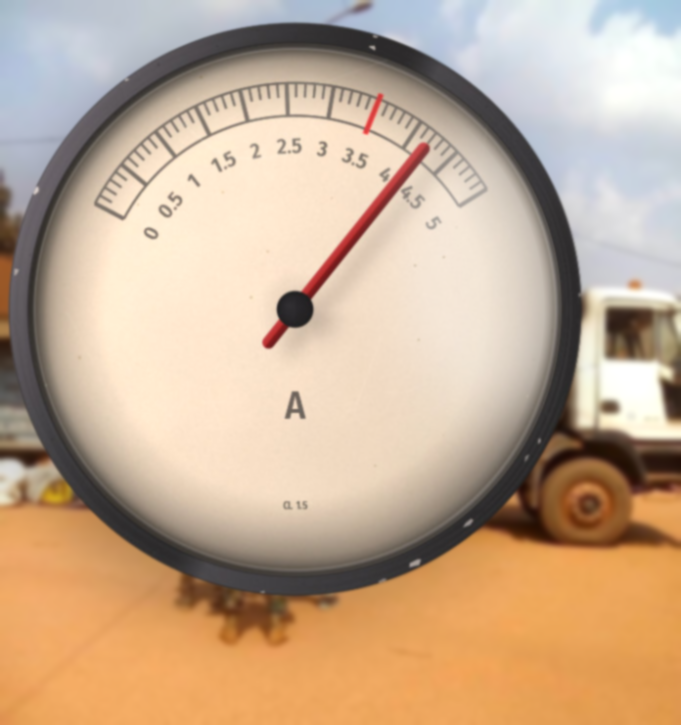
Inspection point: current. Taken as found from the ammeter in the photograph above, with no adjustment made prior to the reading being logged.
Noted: 4.2 A
